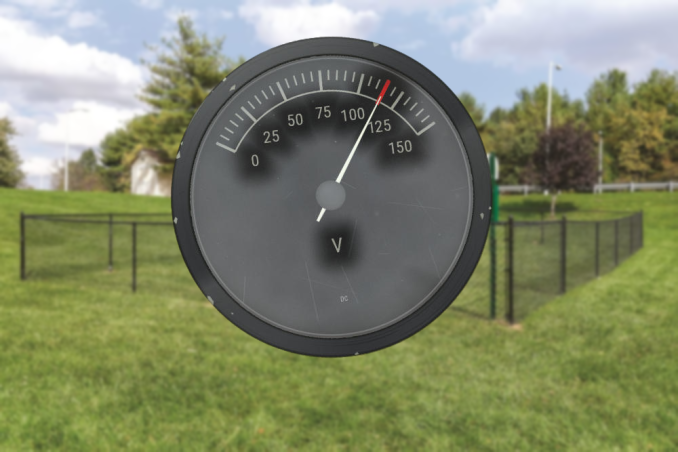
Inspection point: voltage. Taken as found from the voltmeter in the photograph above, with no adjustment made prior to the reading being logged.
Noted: 115 V
